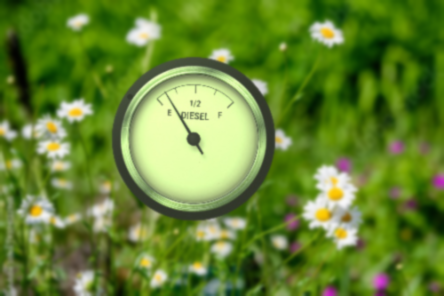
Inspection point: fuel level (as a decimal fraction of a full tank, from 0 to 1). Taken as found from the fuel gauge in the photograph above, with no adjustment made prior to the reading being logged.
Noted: 0.125
